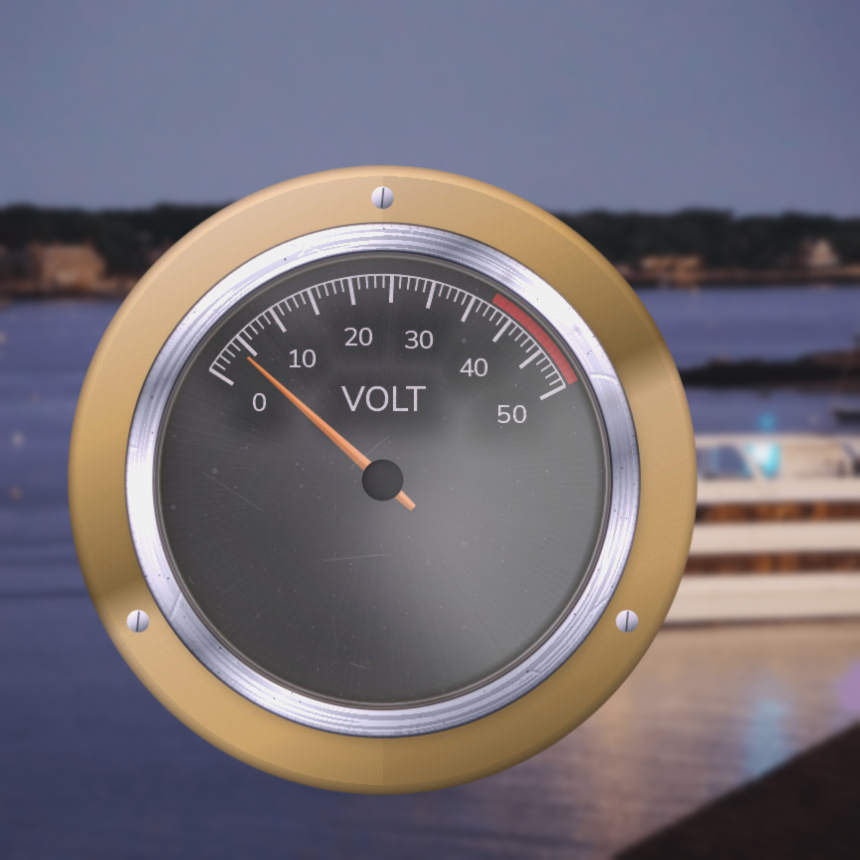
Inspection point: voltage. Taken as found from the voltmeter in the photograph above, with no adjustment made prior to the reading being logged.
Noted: 4 V
